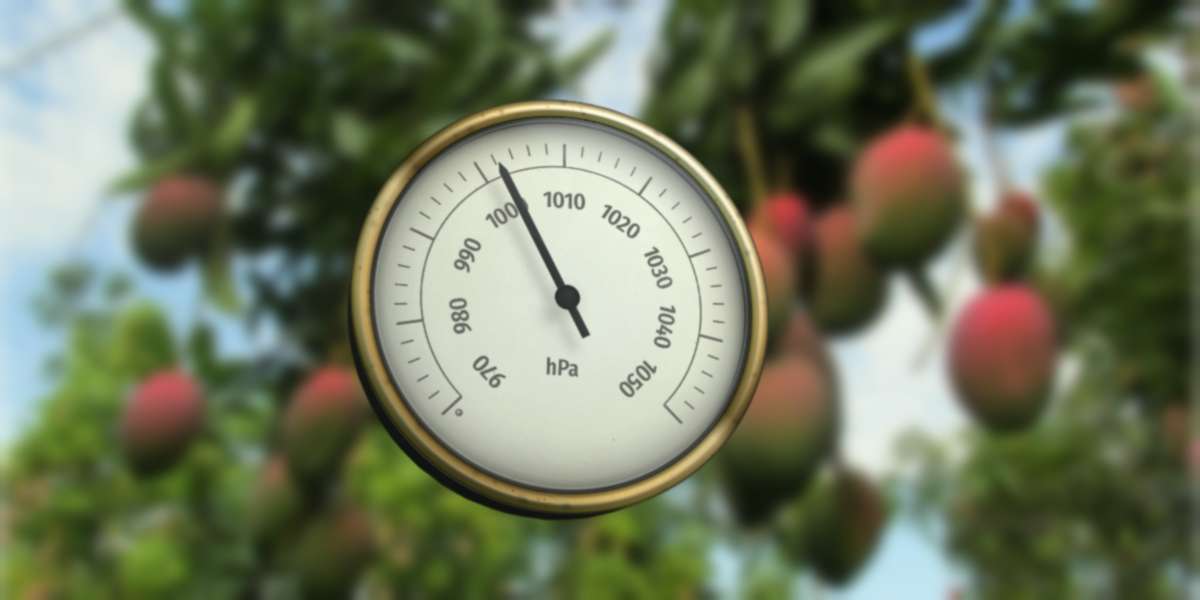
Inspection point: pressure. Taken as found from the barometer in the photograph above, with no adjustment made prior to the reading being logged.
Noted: 1002 hPa
